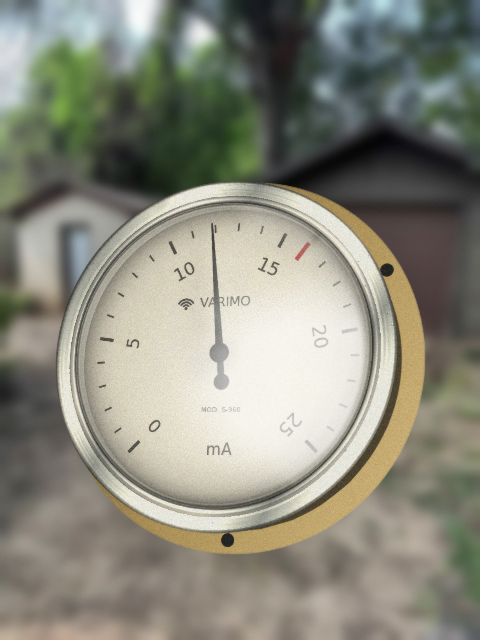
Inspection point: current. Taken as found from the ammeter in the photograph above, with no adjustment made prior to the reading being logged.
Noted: 12 mA
